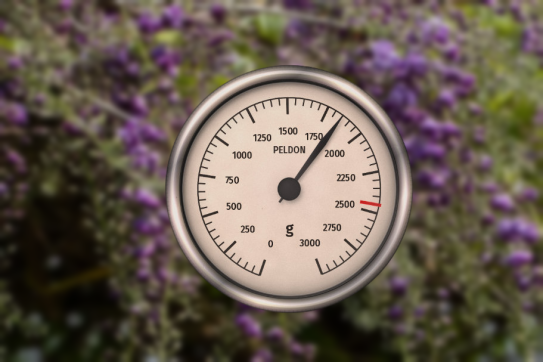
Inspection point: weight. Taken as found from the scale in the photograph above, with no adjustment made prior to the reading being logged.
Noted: 1850 g
